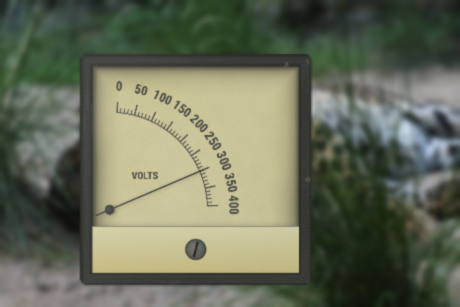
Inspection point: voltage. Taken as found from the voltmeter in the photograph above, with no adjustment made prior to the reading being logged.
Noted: 300 V
